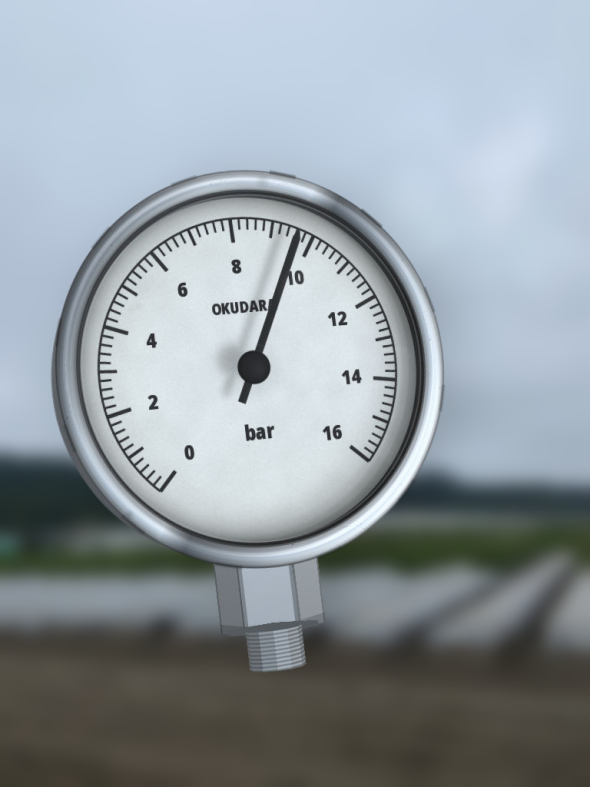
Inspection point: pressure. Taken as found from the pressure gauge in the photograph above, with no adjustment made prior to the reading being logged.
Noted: 9.6 bar
